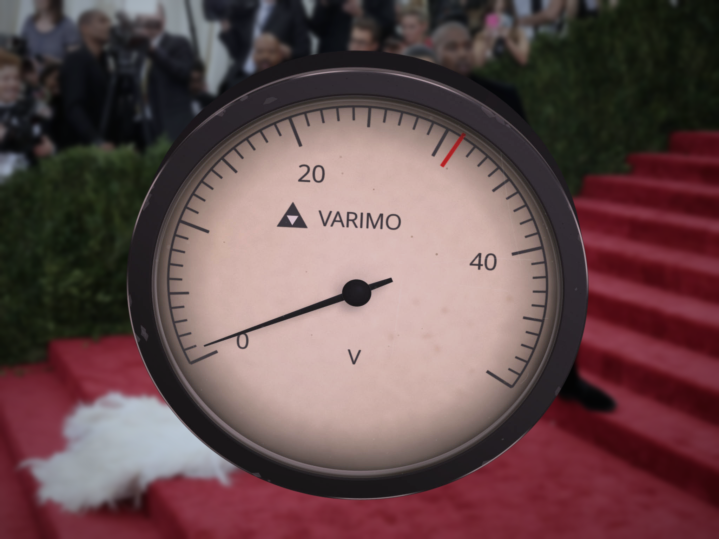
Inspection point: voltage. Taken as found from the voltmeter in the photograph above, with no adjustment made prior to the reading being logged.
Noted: 1 V
